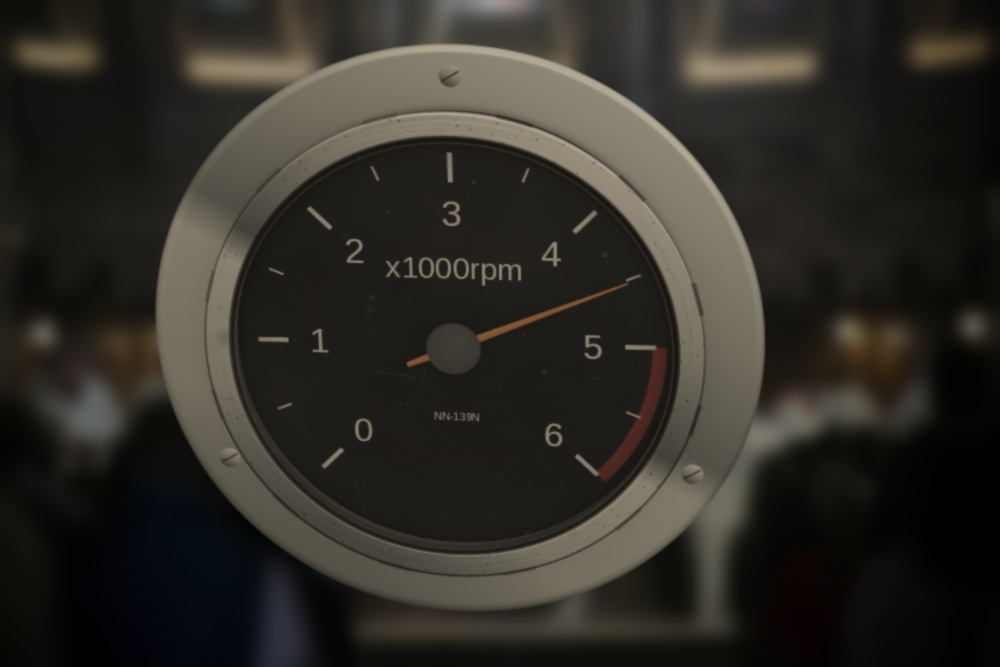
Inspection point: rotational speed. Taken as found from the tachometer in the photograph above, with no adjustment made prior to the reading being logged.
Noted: 4500 rpm
